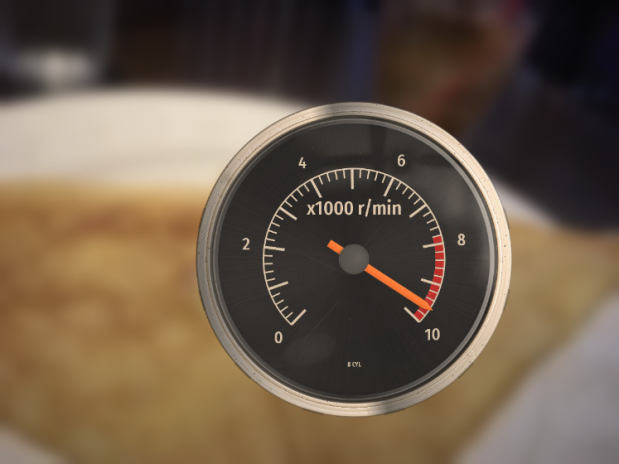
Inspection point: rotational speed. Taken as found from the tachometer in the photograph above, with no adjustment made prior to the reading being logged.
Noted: 9600 rpm
